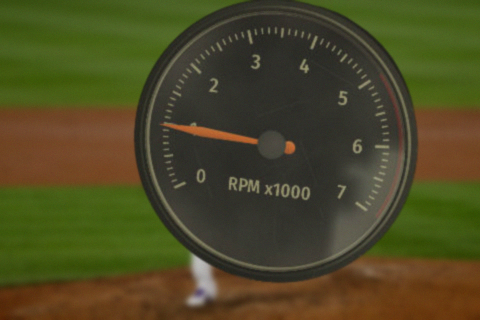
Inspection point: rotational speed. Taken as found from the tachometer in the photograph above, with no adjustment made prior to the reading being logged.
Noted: 1000 rpm
